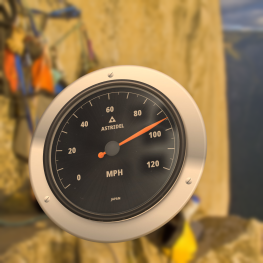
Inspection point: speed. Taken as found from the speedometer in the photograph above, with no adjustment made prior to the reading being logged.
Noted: 95 mph
